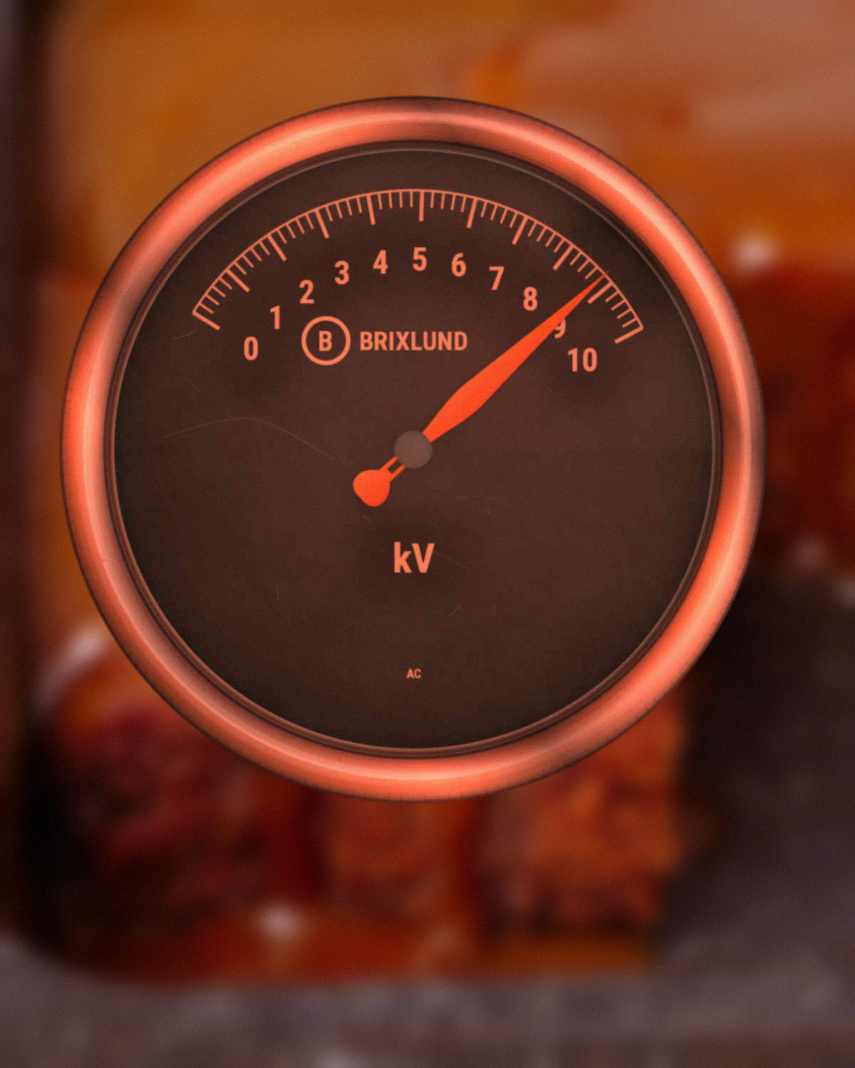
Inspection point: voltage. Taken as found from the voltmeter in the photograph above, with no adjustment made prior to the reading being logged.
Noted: 8.8 kV
